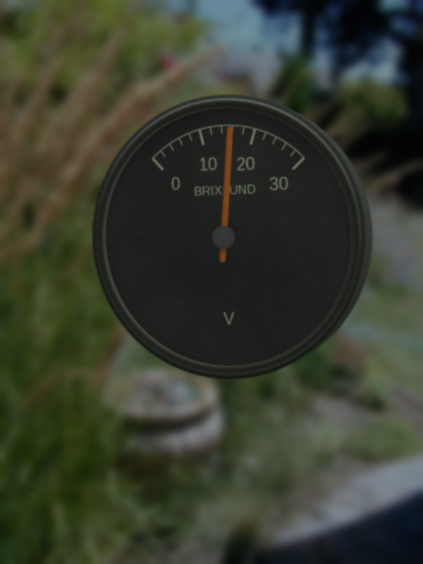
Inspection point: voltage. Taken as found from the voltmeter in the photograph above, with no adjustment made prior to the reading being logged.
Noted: 16 V
